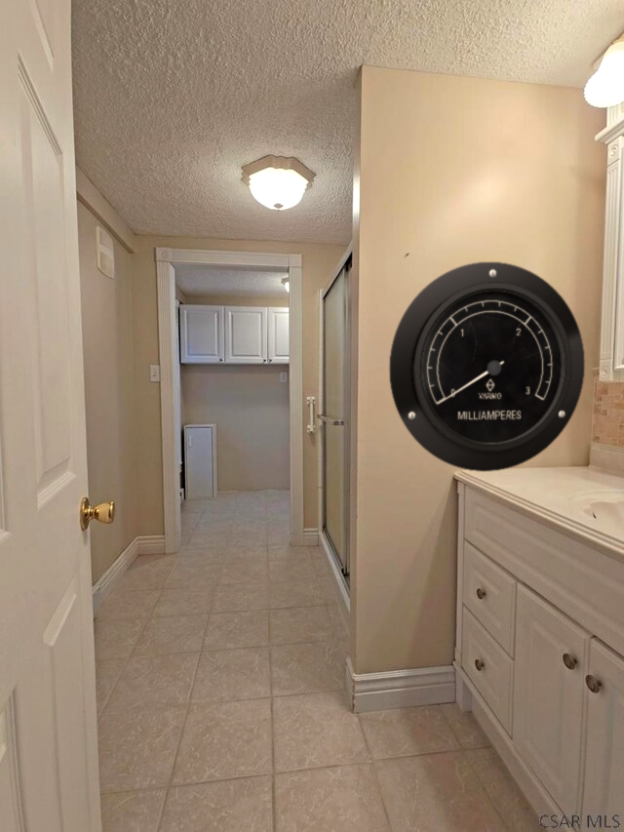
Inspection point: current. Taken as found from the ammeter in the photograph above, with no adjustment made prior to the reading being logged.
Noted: 0 mA
